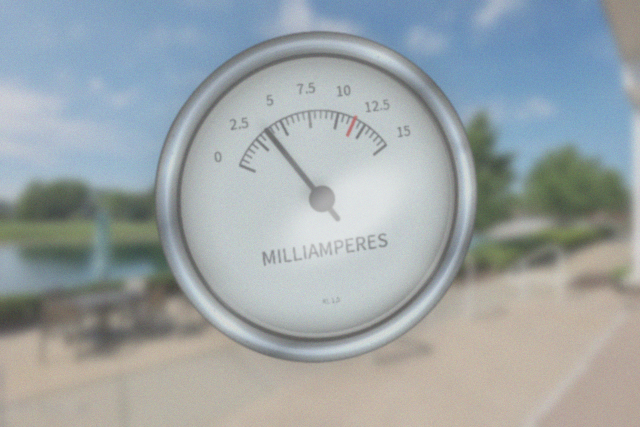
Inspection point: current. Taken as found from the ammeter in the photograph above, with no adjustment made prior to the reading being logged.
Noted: 3.5 mA
